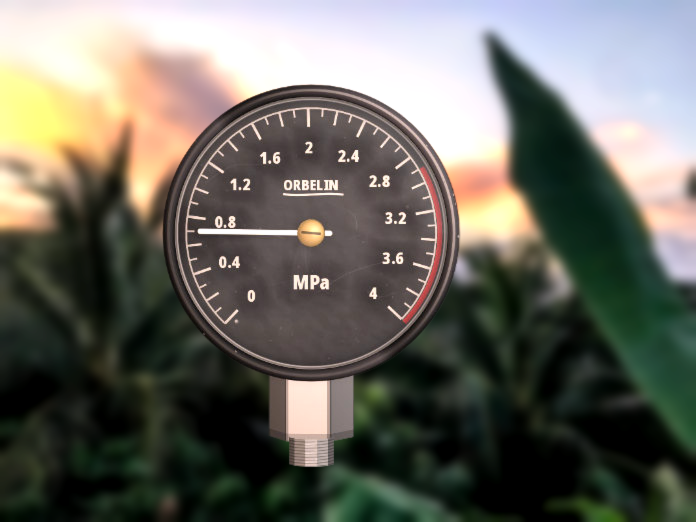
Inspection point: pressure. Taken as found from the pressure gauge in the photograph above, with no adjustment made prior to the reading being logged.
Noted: 0.7 MPa
